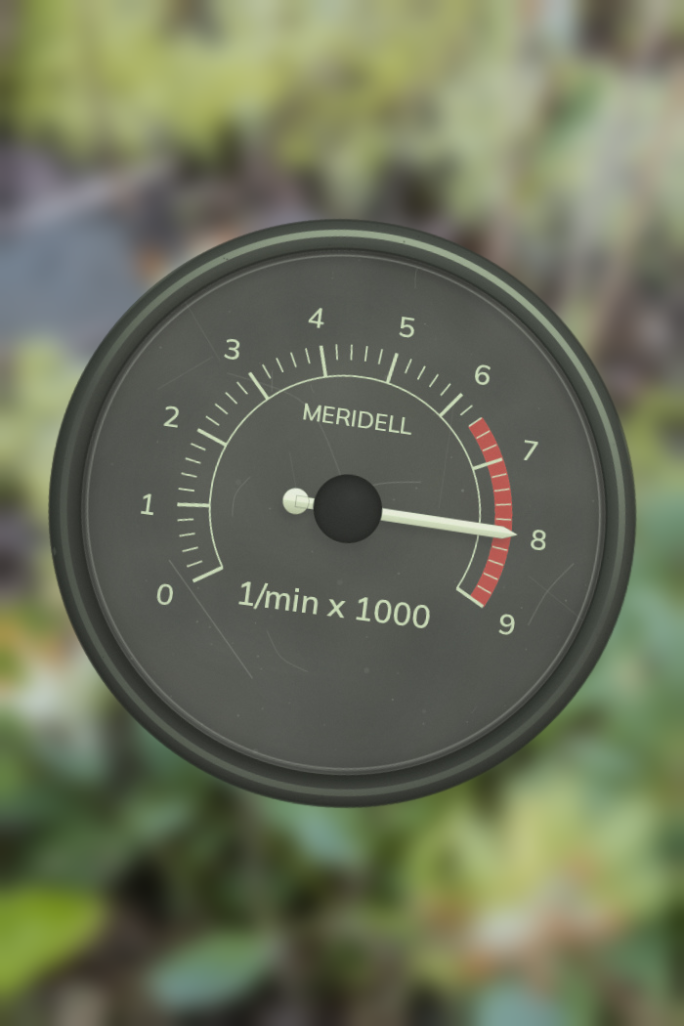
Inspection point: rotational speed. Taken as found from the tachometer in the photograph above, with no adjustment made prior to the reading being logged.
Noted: 8000 rpm
